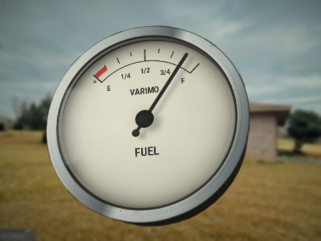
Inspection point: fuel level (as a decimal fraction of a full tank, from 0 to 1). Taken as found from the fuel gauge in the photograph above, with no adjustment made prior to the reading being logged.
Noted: 0.875
